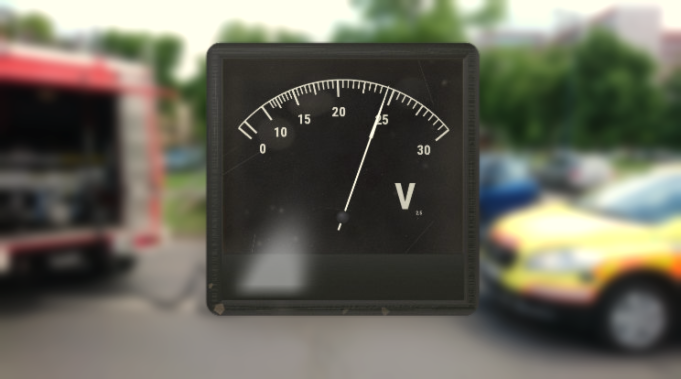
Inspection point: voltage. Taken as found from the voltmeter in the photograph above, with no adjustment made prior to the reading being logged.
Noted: 24.5 V
